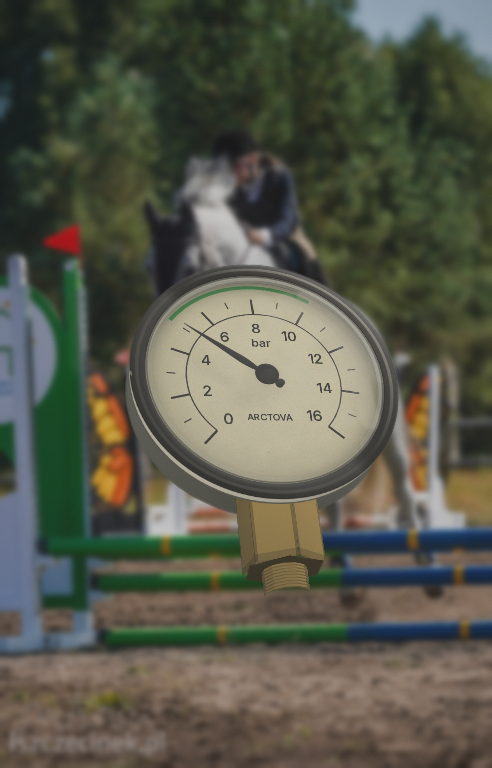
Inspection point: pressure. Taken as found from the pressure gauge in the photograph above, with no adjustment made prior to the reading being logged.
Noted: 5 bar
